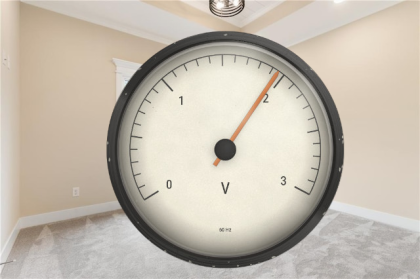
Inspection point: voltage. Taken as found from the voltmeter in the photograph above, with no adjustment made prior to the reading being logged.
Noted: 1.95 V
